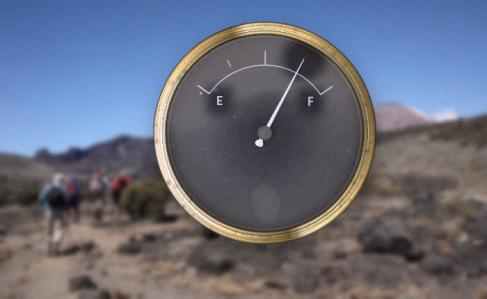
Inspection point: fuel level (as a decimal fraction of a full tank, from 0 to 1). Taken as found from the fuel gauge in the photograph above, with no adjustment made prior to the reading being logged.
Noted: 0.75
